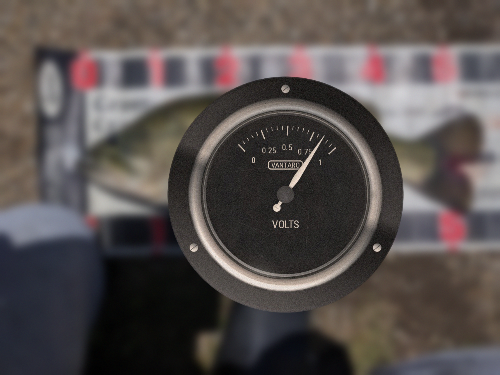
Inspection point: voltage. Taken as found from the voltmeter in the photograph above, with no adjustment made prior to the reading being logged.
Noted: 0.85 V
